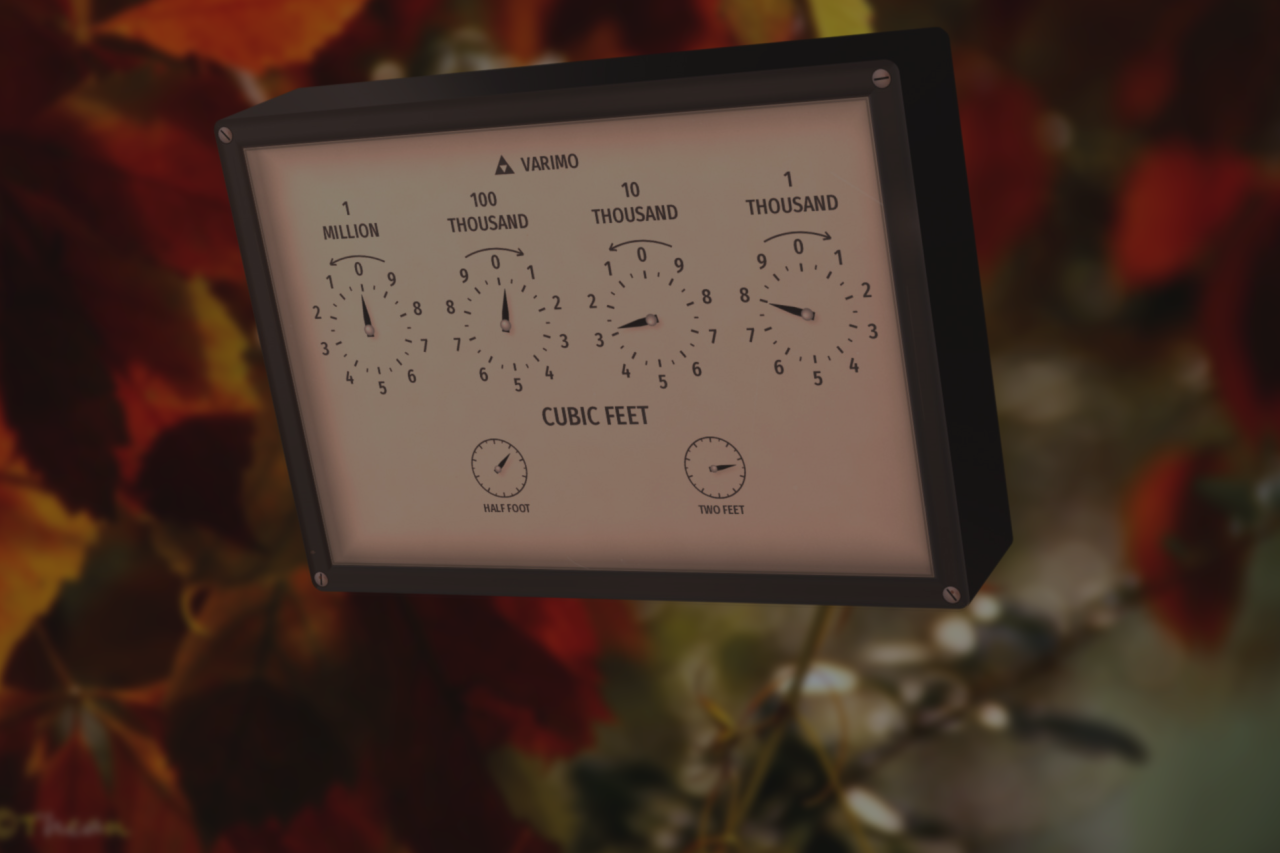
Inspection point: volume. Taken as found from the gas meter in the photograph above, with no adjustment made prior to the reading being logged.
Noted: 2800 ft³
